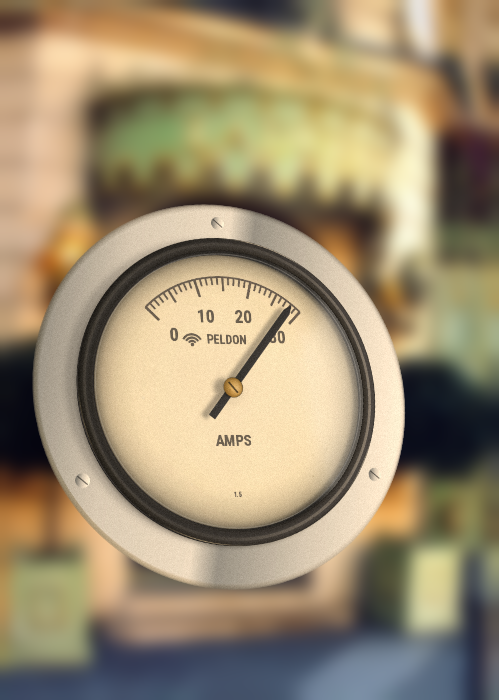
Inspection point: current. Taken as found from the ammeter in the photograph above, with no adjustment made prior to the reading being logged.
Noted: 28 A
